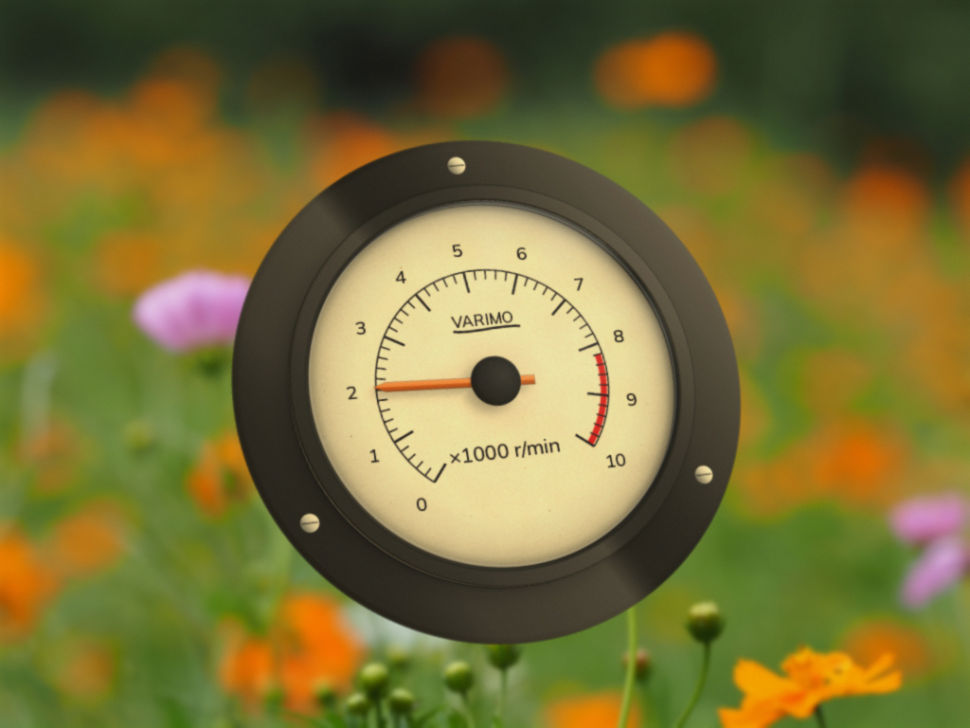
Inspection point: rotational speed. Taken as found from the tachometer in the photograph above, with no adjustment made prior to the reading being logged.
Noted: 2000 rpm
